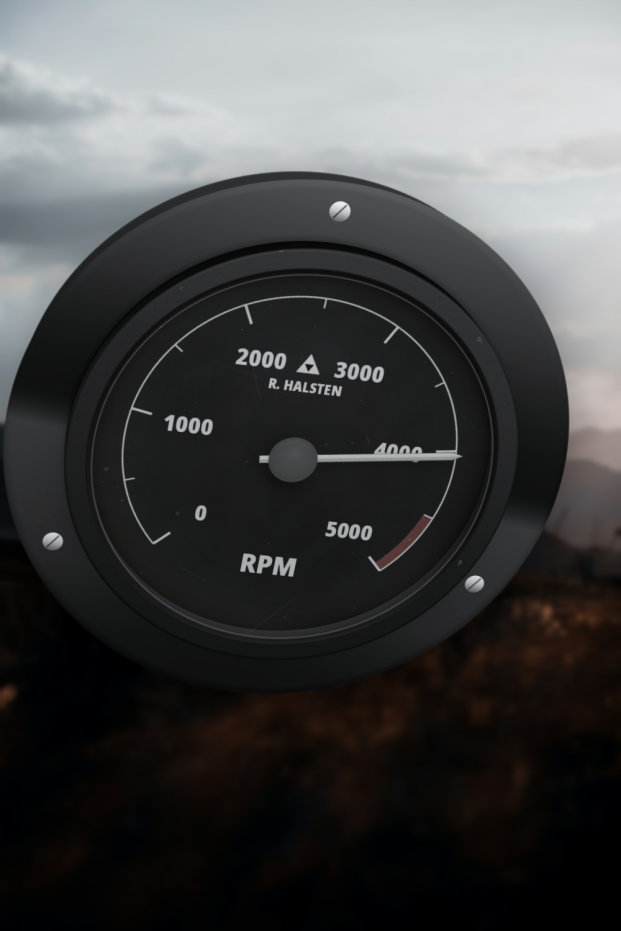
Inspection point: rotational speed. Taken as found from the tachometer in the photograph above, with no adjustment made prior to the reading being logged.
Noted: 4000 rpm
